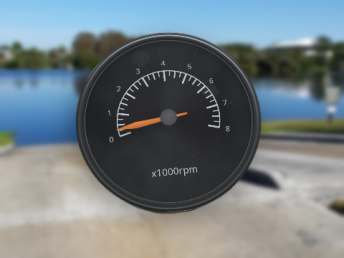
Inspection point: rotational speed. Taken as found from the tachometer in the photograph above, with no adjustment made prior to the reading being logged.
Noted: 250 rpm
